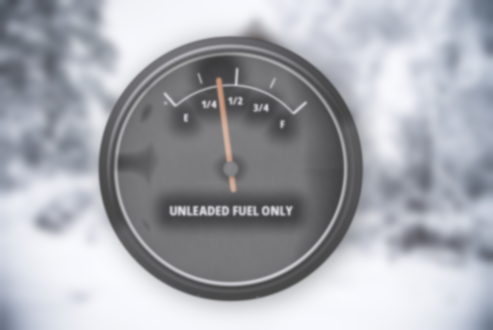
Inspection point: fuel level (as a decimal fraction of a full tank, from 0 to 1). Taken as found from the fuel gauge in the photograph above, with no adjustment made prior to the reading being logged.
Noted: 0.375
